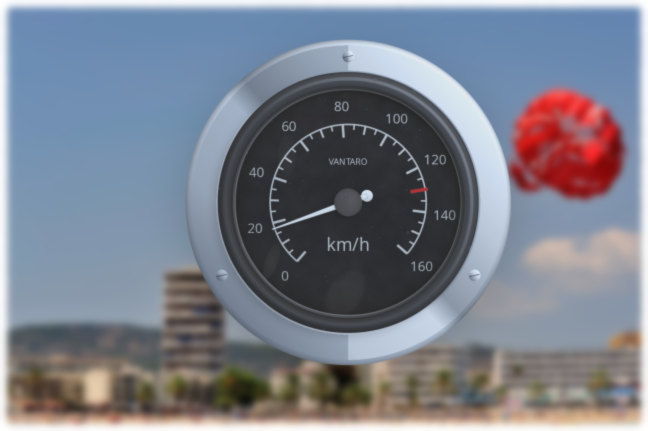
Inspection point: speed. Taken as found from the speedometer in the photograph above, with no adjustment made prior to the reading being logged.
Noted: 17.5 km/h
